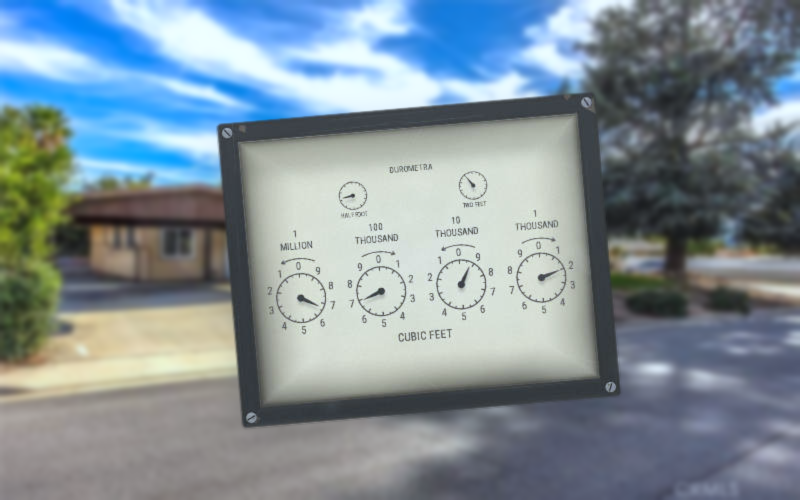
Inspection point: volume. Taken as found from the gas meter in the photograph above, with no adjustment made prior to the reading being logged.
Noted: 669200 ft³
